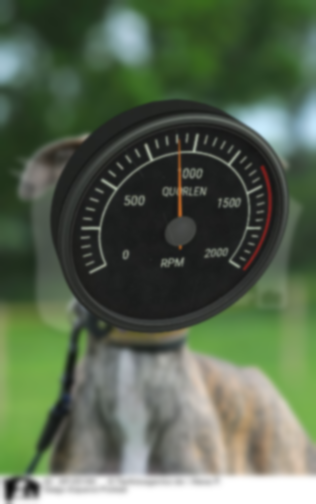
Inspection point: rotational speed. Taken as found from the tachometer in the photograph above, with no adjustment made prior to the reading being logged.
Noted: 900 rpm
